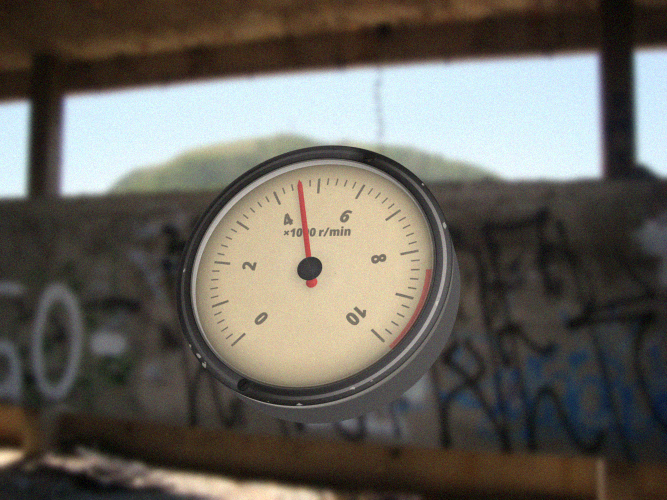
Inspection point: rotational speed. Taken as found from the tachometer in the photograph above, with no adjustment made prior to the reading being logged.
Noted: 4600 rpm
